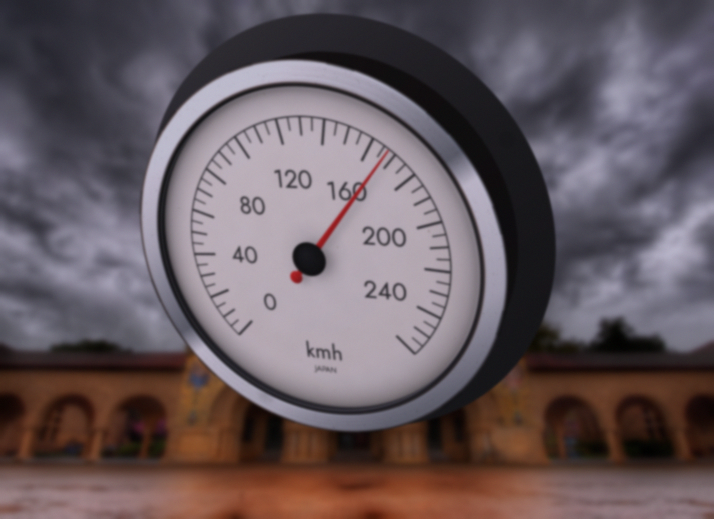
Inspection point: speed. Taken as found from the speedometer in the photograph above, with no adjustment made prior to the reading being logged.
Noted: 167.5 km/h
